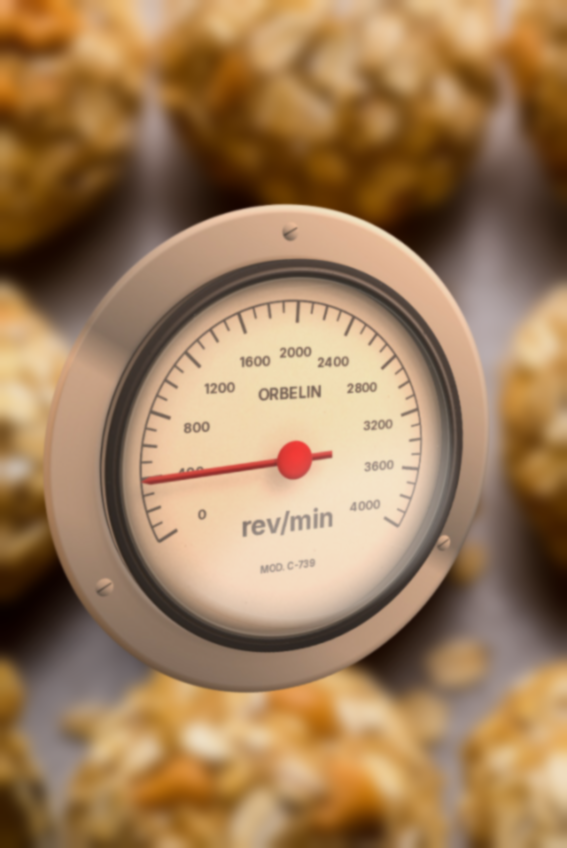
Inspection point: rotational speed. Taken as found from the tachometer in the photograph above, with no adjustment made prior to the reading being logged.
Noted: 400 rpm
